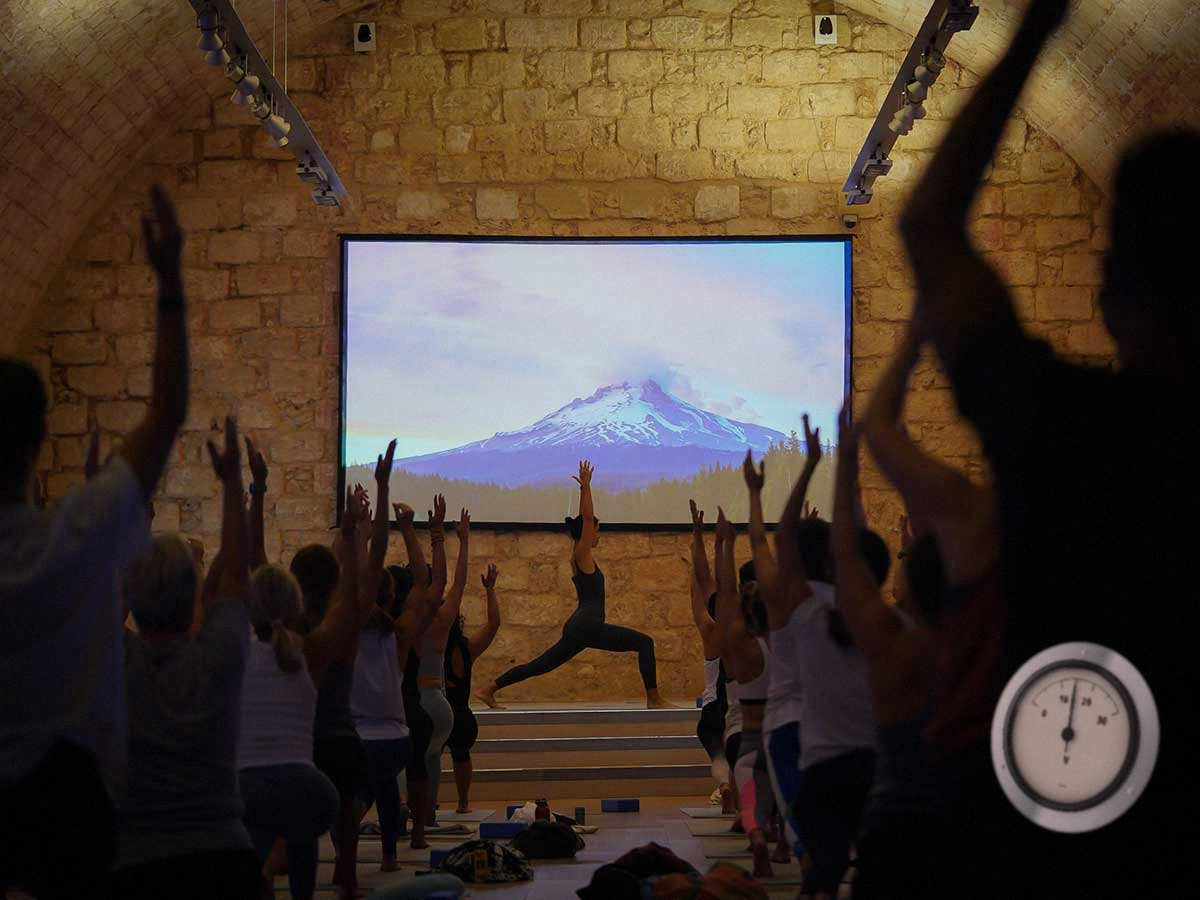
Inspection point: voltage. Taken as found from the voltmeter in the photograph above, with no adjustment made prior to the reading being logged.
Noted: 15 V
